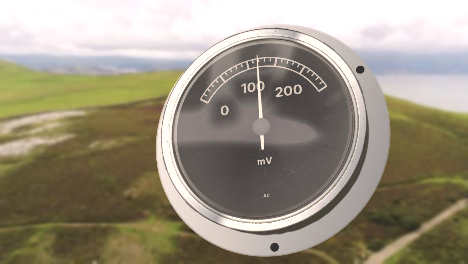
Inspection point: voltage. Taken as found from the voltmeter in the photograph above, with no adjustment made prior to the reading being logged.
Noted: 120 mV
